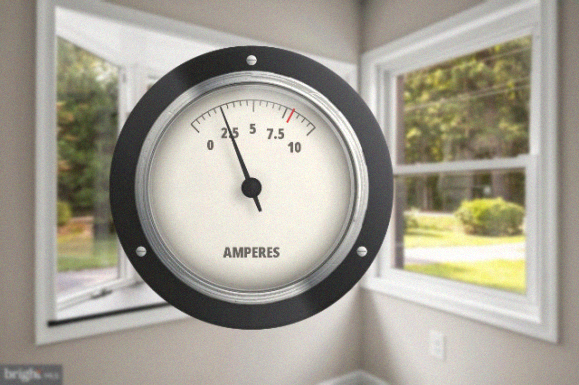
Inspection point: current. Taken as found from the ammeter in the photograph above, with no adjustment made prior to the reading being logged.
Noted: 2.5 A
